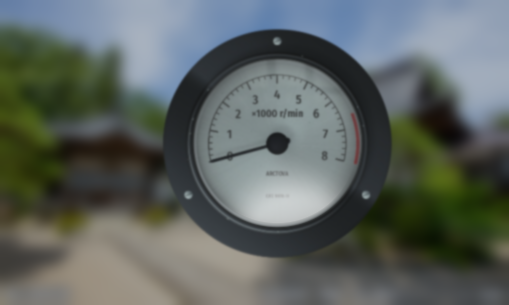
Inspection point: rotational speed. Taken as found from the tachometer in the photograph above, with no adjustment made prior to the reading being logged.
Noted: 0 rpm
